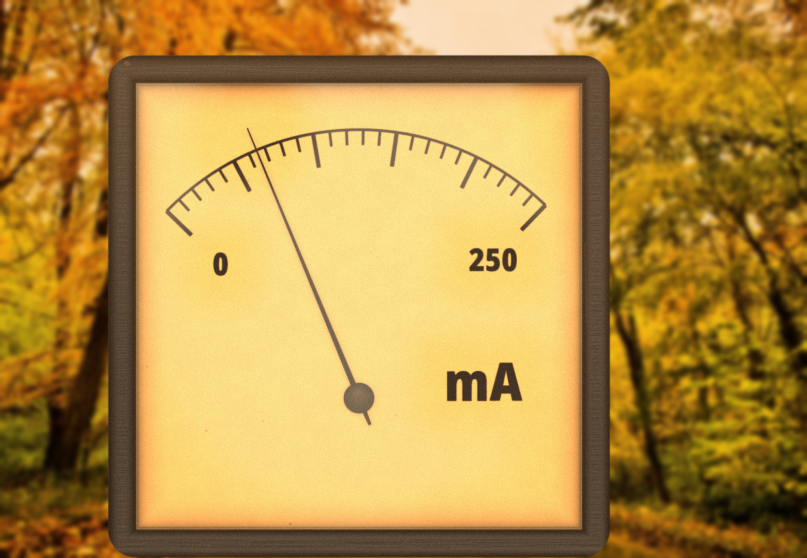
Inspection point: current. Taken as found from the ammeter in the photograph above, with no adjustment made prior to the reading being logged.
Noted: 65 mA
